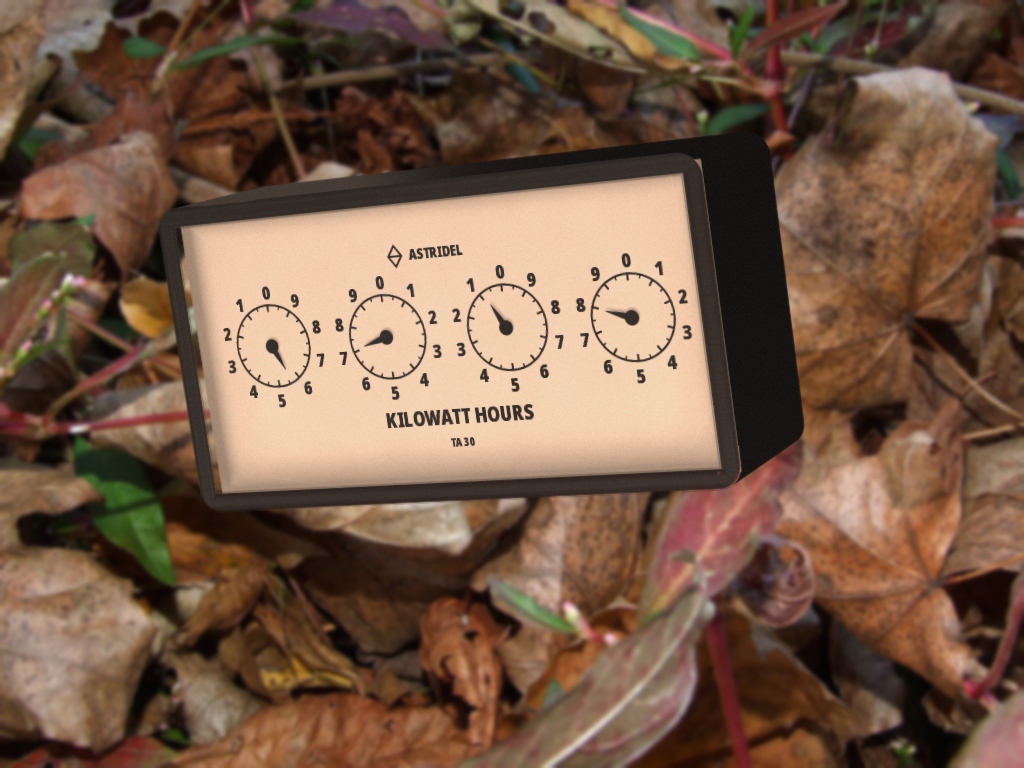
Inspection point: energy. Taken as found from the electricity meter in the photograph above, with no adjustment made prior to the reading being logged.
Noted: 5708 kWh
